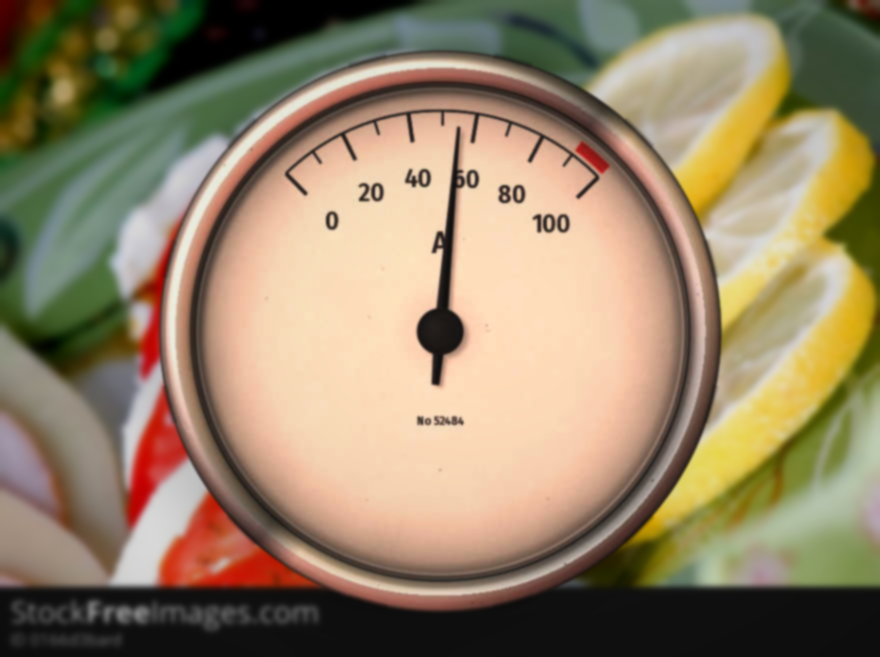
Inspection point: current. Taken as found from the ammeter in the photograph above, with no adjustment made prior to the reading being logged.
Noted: 55 A
